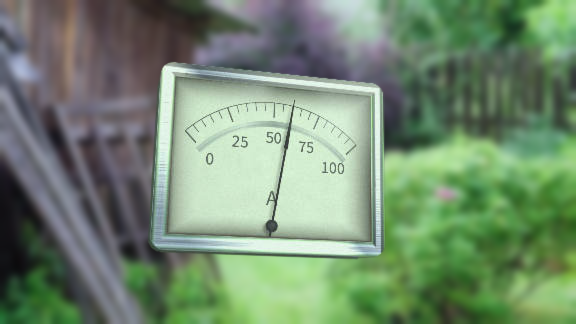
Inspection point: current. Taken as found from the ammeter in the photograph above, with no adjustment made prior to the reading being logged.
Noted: 60 A
